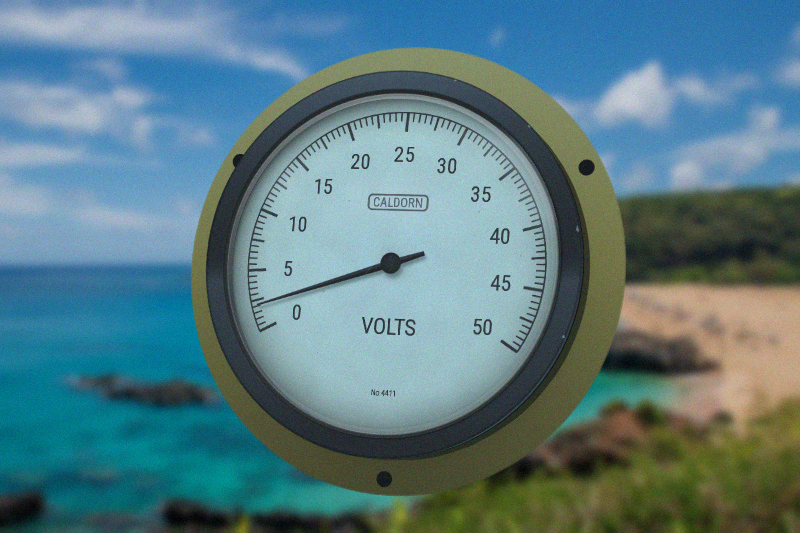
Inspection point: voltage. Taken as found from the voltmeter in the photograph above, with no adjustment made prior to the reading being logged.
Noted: 2 V
